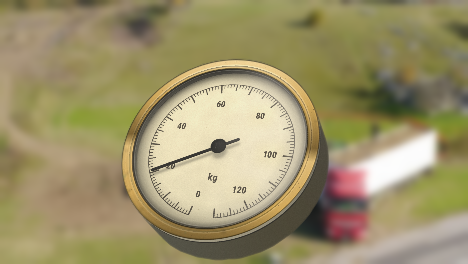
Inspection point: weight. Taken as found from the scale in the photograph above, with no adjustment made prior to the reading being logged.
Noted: 20 kg
